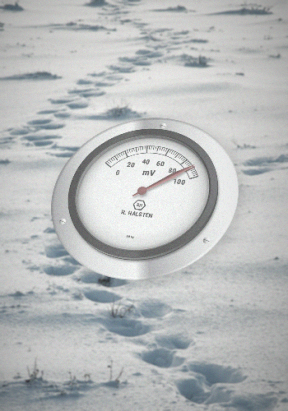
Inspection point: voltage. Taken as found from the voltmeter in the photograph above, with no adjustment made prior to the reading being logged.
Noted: 90 mV
